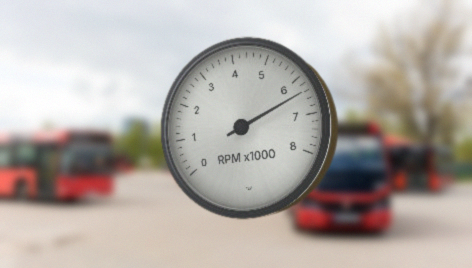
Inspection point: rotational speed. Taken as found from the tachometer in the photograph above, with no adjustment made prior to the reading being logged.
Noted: 6400 rpm
